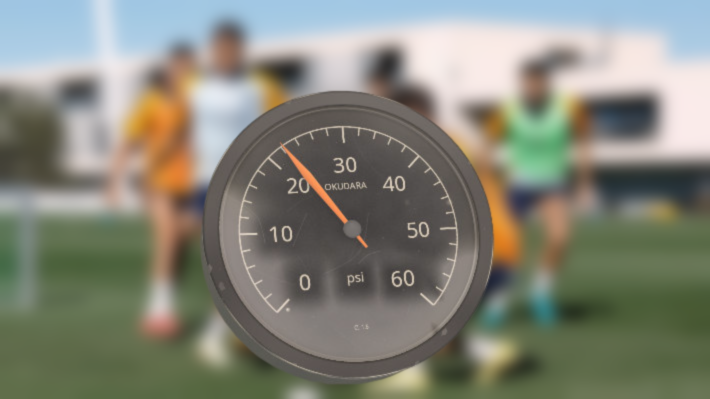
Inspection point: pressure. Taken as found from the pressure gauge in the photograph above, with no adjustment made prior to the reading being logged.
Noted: 22 psi
